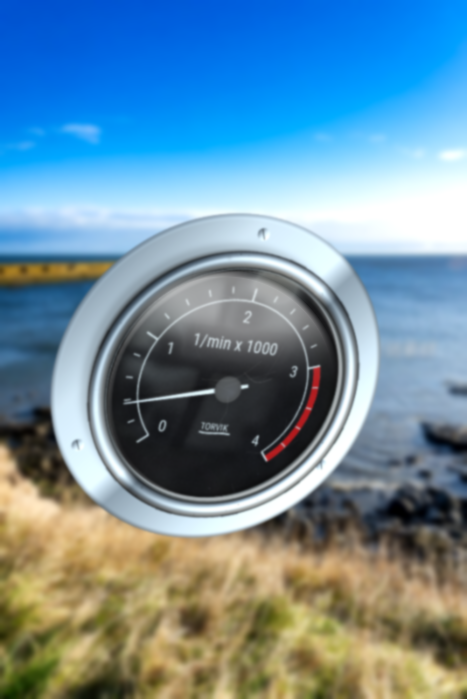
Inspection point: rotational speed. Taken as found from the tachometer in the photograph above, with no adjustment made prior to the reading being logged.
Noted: 400 rpm
